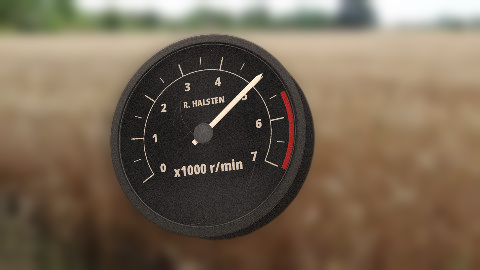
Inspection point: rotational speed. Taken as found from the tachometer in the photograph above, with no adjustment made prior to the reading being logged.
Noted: 5000 rpm
